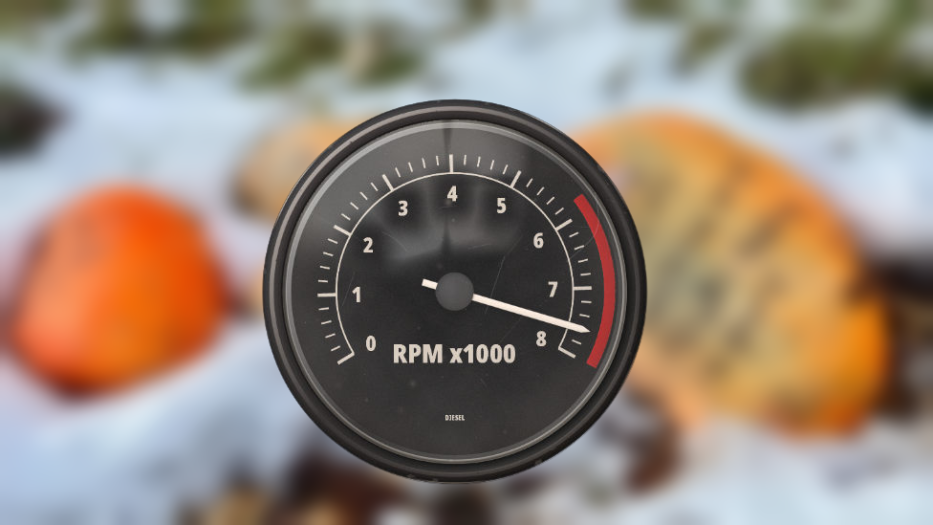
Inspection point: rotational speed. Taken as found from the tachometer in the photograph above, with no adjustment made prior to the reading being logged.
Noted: 7600 rpm
